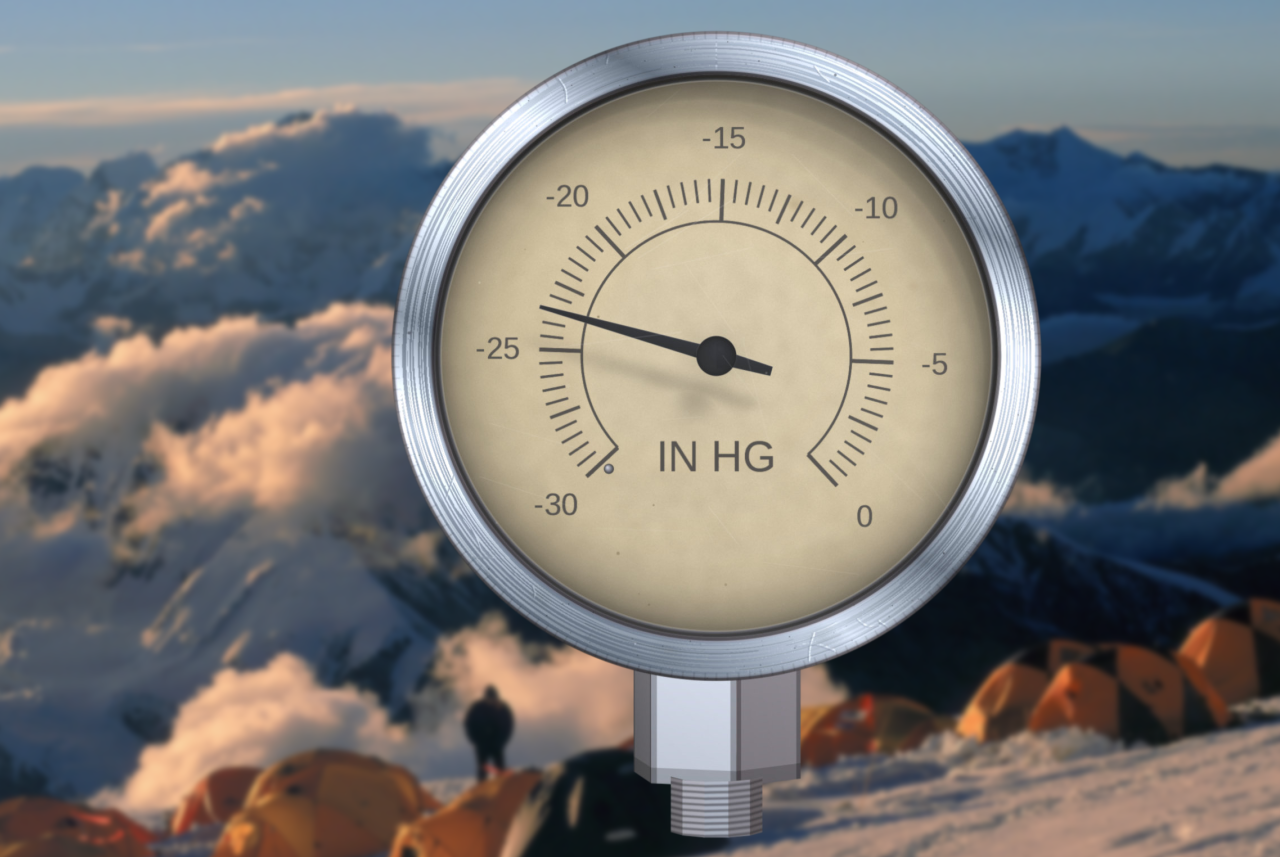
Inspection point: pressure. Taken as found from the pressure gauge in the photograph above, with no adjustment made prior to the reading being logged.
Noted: -23.5 inHg
